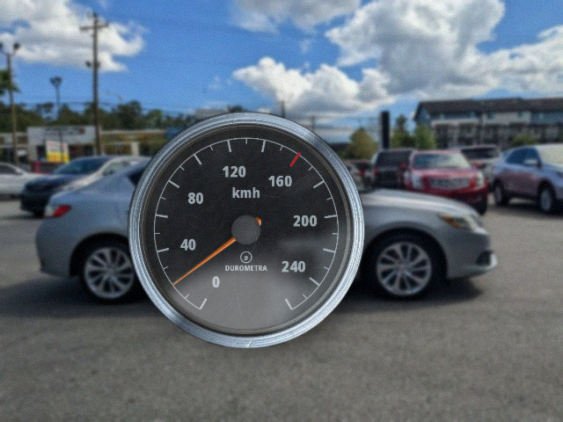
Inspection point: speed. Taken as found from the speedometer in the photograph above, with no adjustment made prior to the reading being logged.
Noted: 20 km/h
